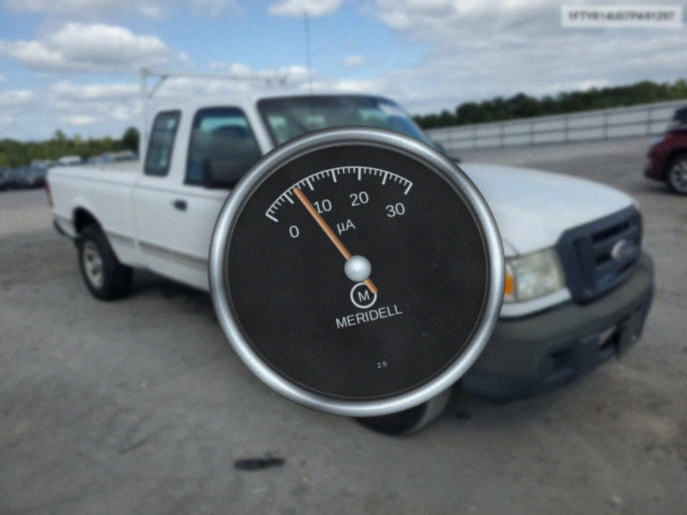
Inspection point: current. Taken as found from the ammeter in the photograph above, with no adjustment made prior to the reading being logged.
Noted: 7 µA
